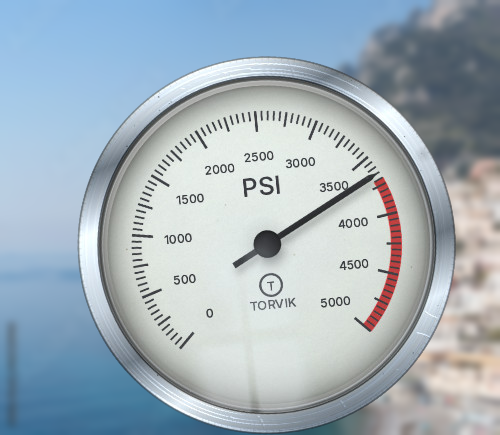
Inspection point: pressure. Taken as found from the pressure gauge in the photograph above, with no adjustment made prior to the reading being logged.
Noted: 3650 psi
